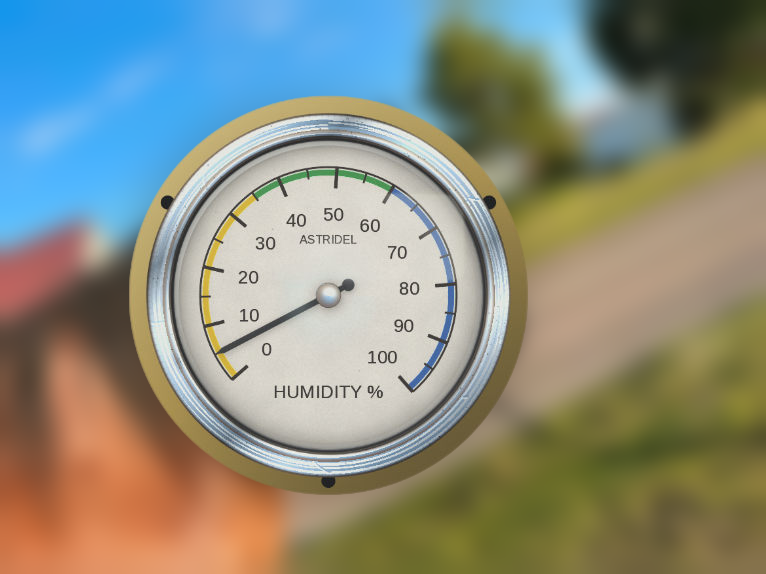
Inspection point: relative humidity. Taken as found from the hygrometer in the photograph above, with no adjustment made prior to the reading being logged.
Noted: 5 %
